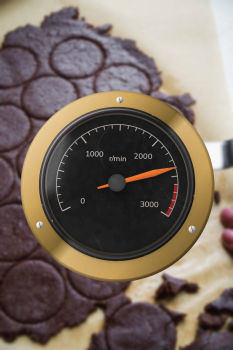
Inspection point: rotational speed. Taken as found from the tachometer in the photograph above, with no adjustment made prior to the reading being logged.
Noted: 2400 rpm
